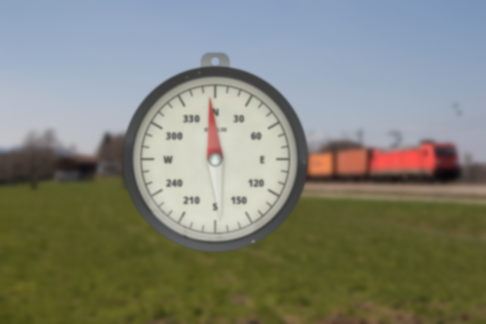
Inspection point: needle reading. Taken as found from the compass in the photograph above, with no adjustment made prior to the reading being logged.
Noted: 355 °
